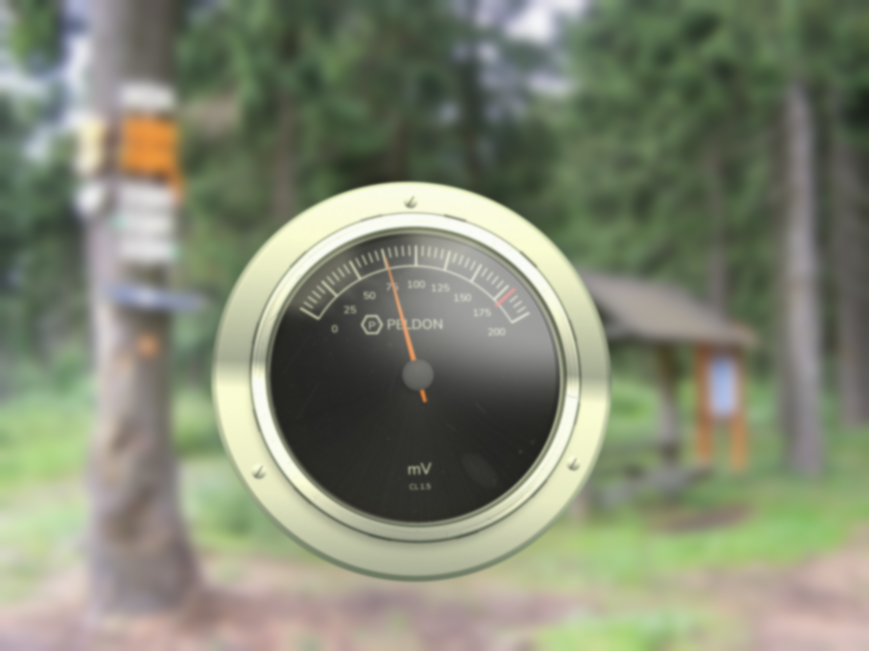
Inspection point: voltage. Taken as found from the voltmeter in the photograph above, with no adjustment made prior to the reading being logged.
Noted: 75 mV
